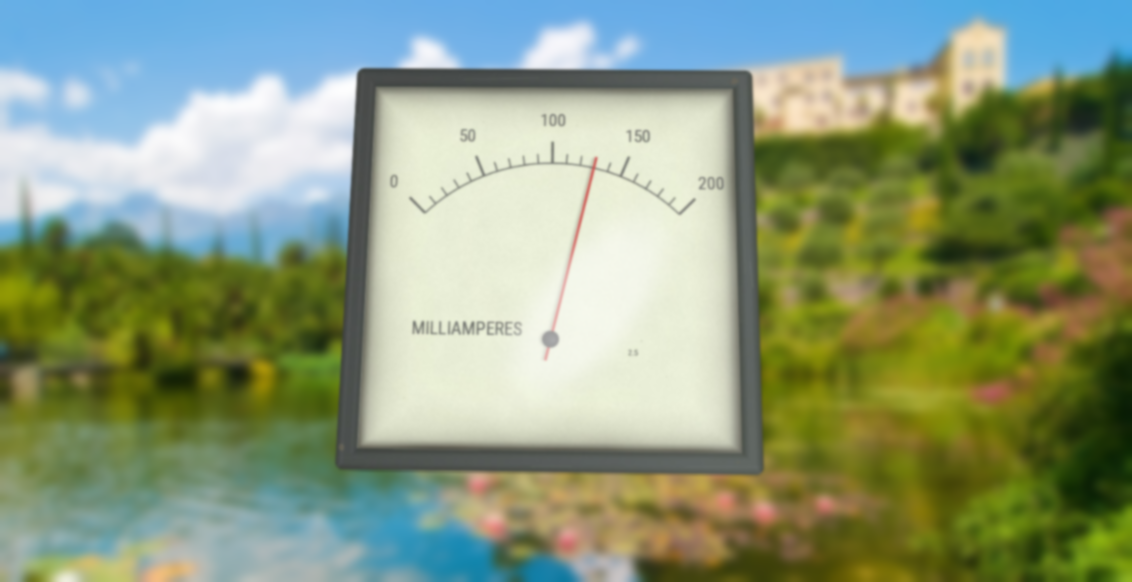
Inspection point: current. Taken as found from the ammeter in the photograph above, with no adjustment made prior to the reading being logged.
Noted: 130 mA
